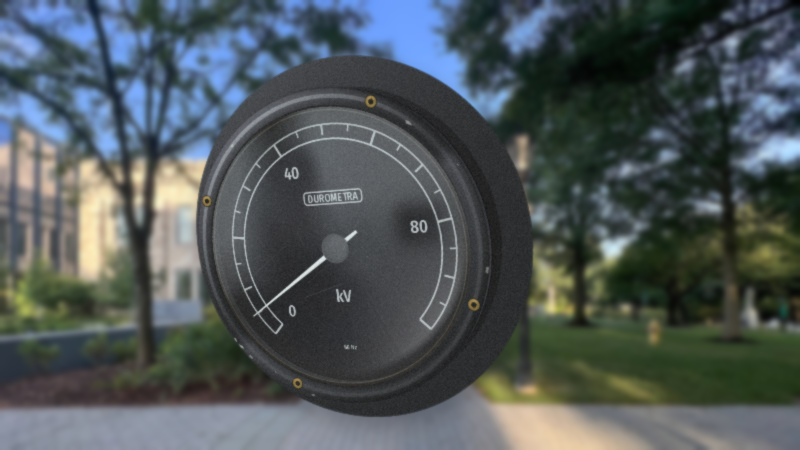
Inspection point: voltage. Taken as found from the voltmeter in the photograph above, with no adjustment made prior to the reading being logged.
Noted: 5 kV
